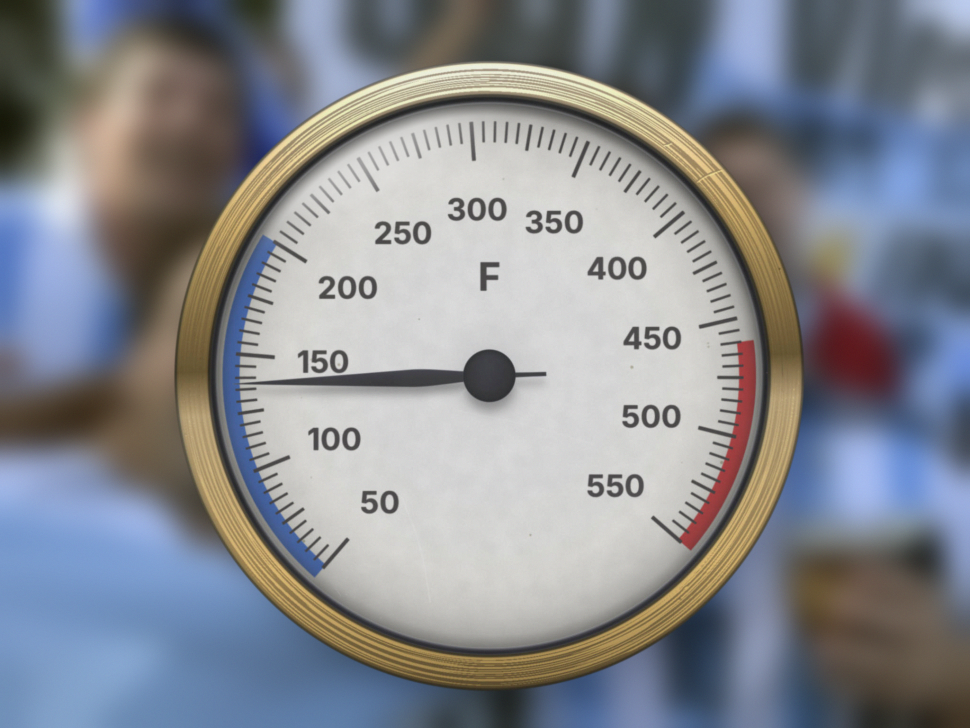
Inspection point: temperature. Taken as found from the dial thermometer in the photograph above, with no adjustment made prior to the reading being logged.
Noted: 137.5 °F
